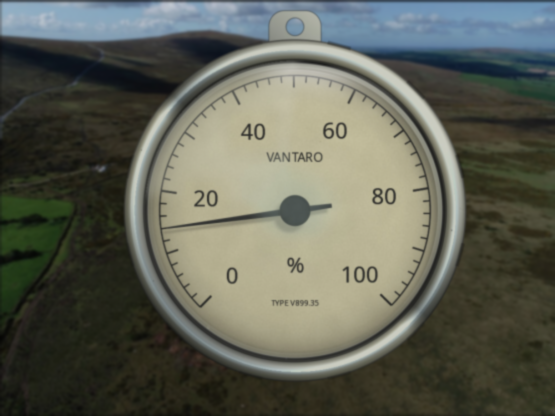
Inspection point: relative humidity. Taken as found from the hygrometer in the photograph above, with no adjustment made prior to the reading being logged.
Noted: 14 %
